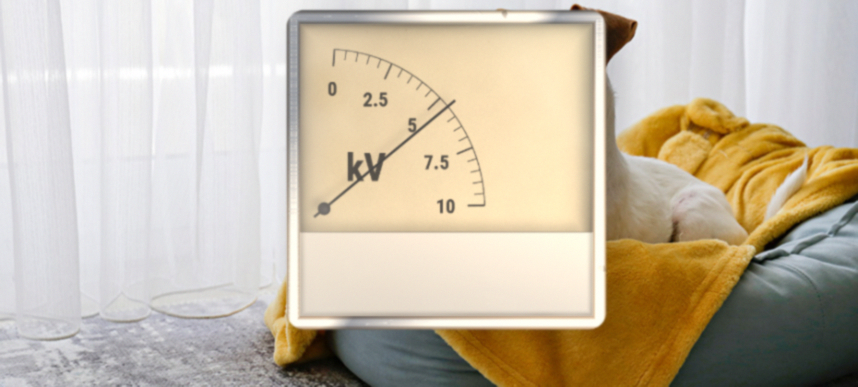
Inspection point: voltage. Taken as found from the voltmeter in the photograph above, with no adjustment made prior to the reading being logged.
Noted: 5.5 kV
